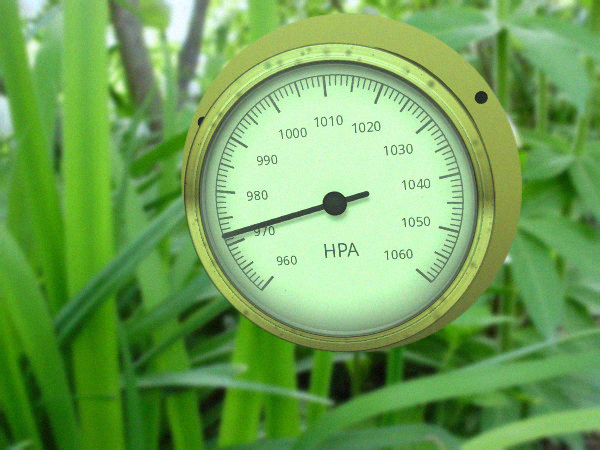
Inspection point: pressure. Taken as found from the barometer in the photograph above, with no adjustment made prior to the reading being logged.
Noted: 972 hPa
